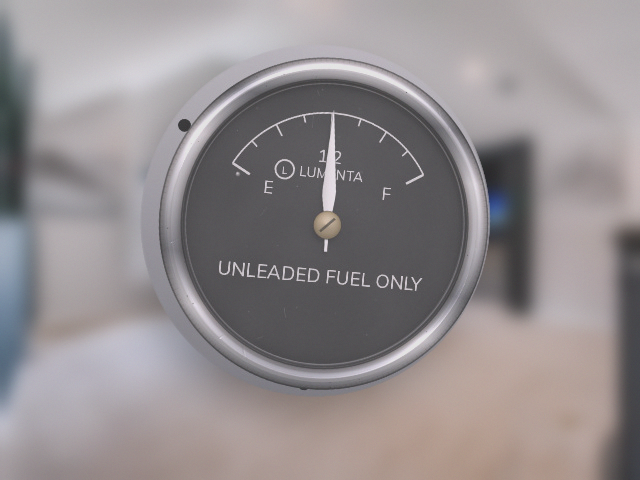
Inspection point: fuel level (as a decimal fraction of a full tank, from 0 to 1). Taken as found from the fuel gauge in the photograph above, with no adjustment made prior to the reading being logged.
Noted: 0.5
